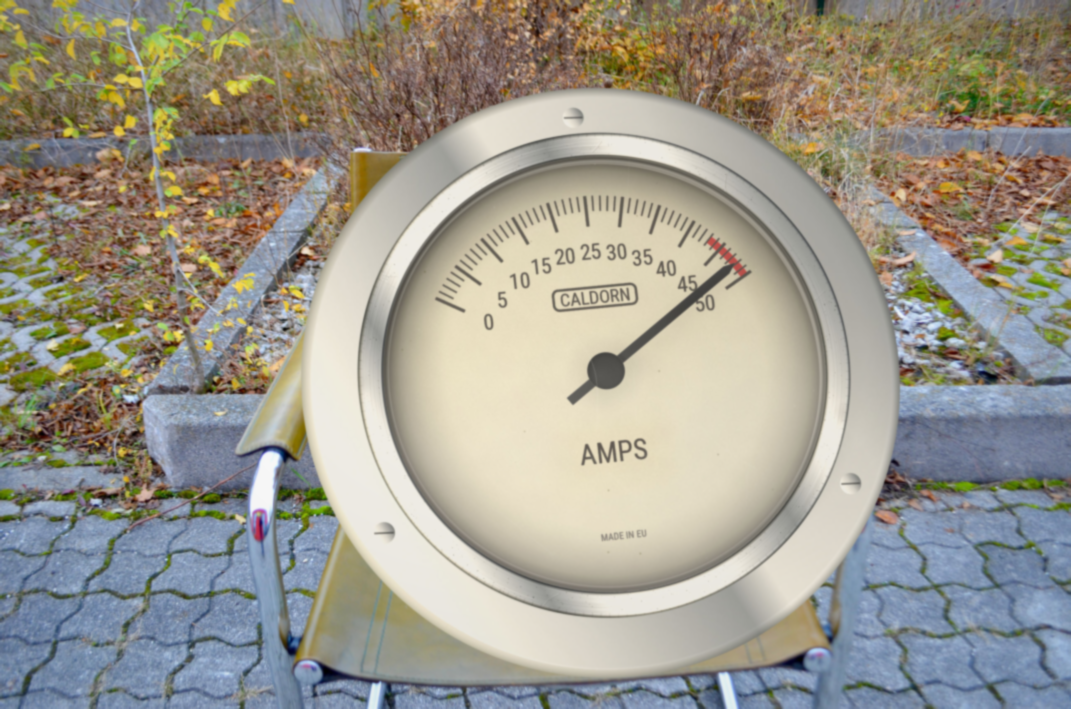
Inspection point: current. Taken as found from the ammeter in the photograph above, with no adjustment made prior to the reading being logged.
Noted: 48 A
